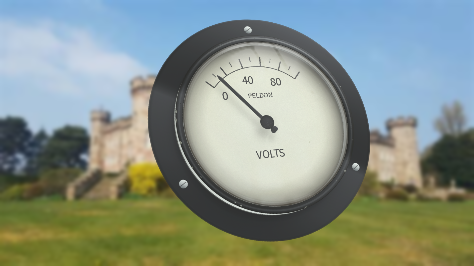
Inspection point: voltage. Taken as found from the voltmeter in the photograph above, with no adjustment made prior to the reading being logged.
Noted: 10 V
